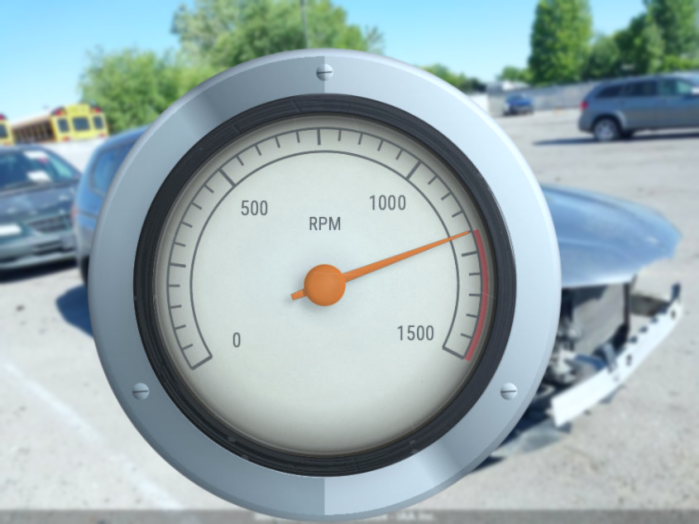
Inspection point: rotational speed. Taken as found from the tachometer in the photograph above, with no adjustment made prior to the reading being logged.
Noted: 1200 rpm
